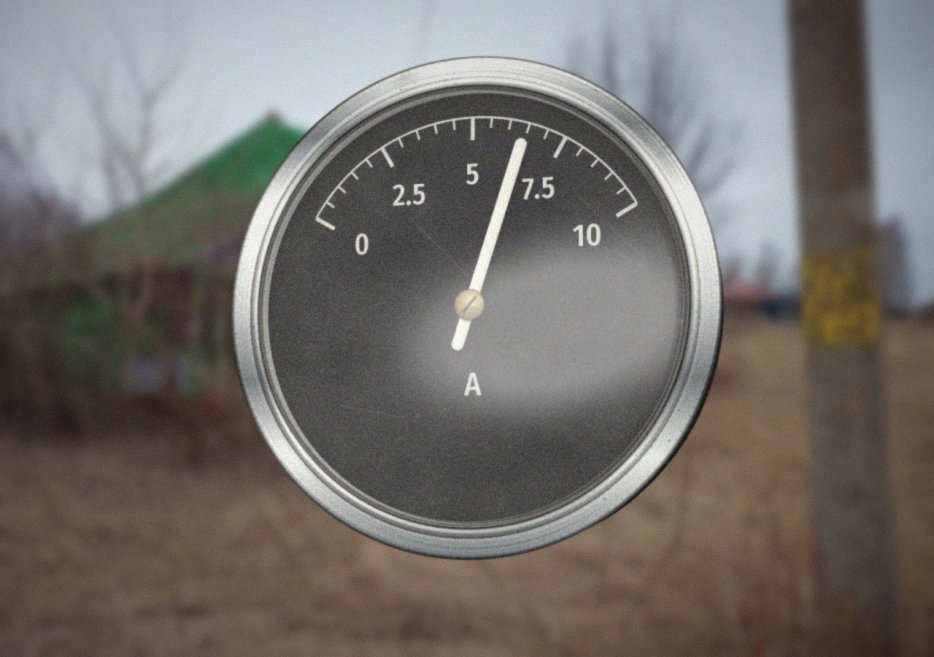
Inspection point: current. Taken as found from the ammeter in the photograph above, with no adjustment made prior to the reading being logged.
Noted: 6.5 A
